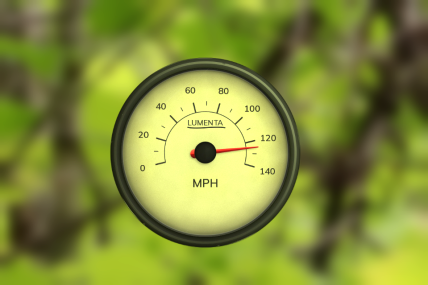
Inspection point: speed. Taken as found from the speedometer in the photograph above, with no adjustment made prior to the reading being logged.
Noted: 125 mph
